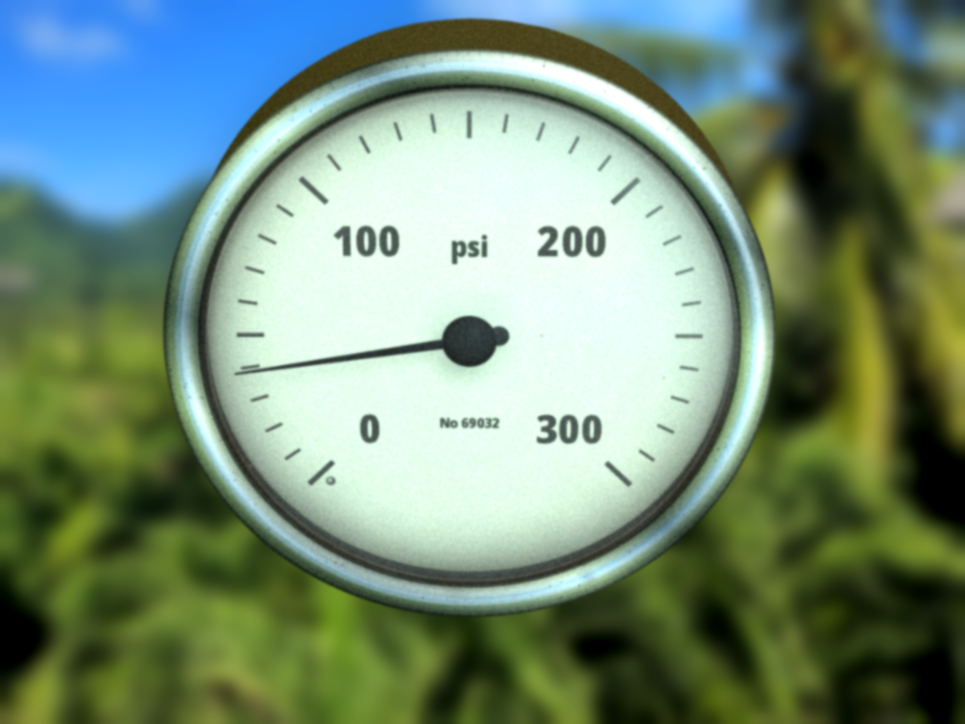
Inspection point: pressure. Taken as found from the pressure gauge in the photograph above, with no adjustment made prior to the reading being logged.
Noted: 40 psi
